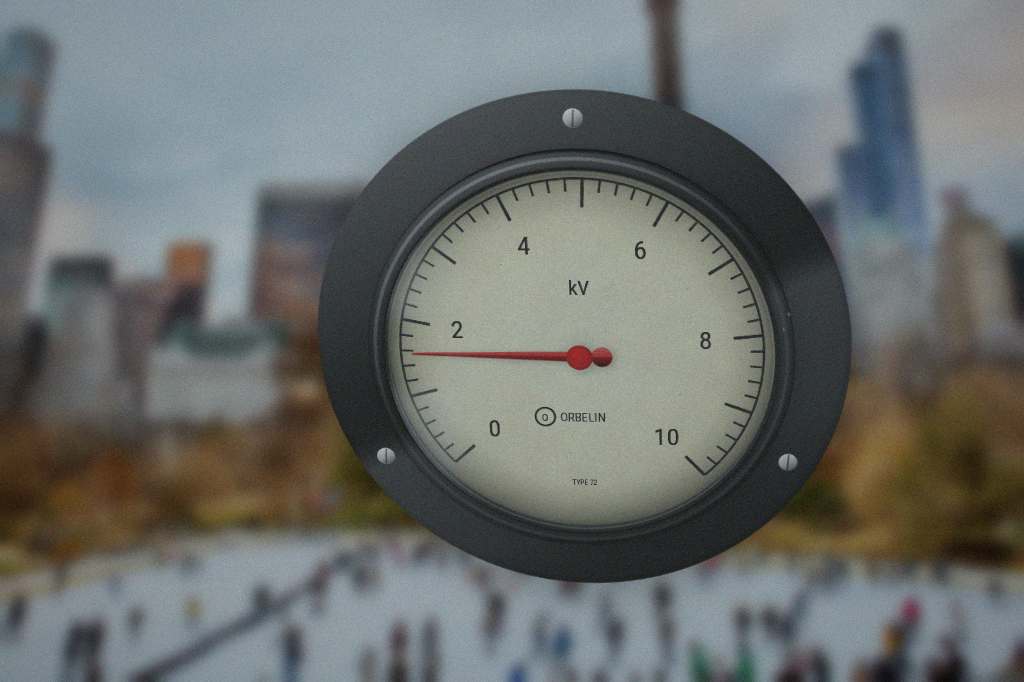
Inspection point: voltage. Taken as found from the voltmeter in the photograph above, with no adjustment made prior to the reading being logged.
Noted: 1.6 kV
